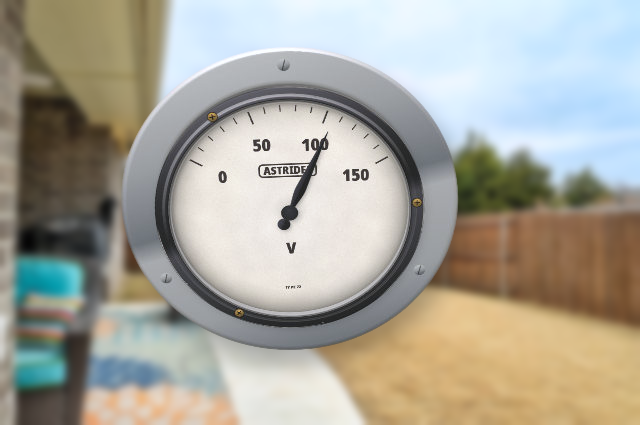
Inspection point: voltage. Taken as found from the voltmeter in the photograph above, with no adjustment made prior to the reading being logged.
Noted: 105 V
